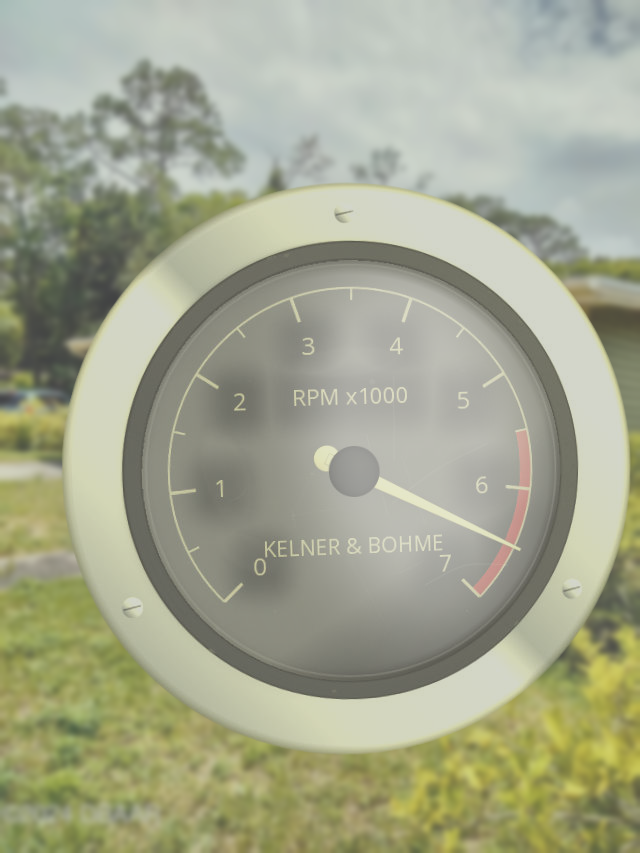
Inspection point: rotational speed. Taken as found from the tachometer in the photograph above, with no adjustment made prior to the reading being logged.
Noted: 6500 rpm
